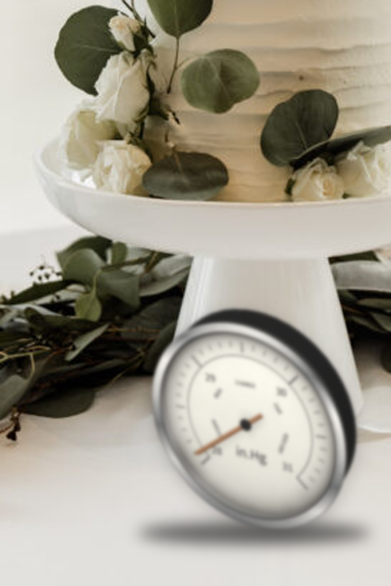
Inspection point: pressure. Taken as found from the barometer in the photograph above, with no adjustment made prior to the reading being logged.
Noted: 28.1 inHg
